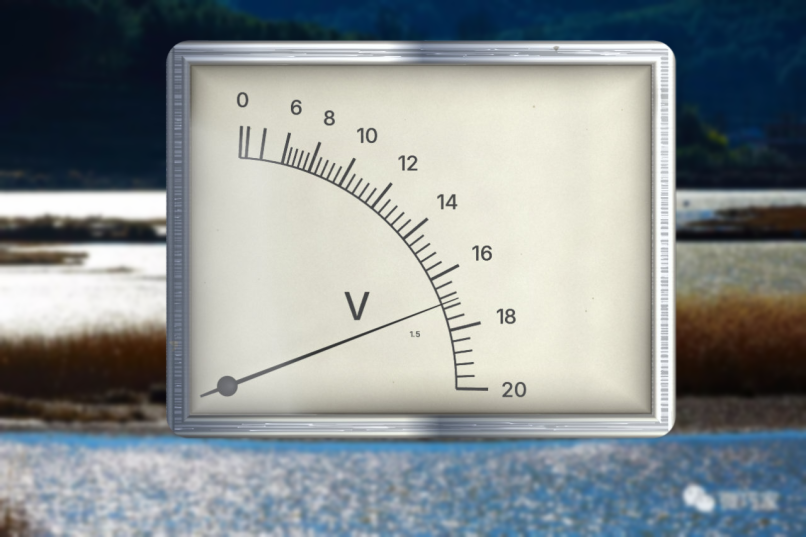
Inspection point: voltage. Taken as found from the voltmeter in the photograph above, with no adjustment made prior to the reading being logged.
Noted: 17 V
